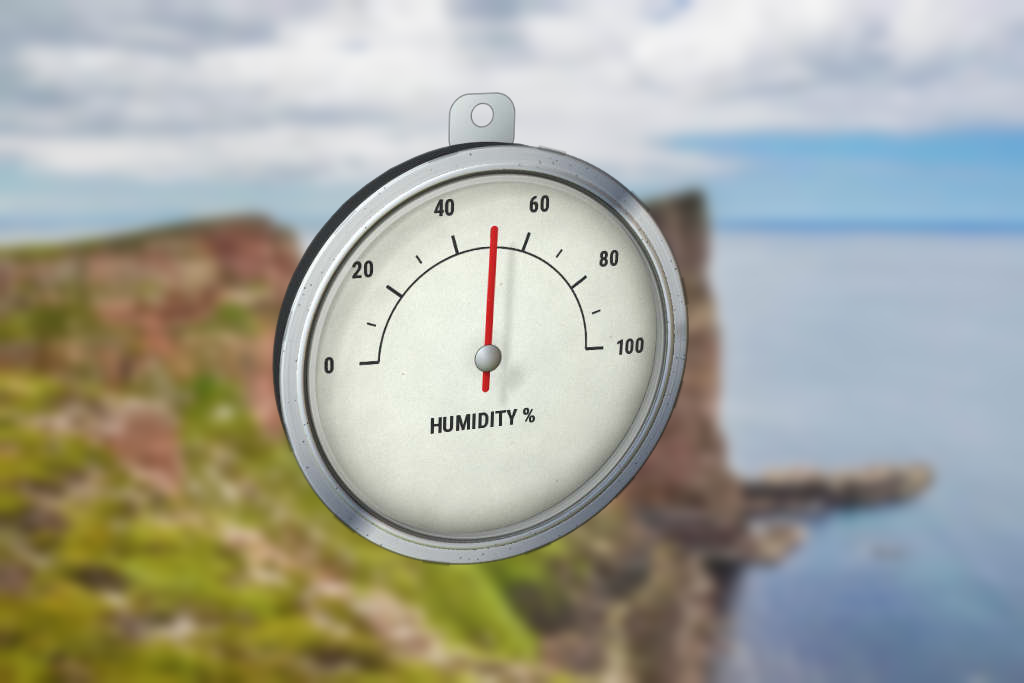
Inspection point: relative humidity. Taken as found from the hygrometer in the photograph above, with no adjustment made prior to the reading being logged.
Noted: 50 %
